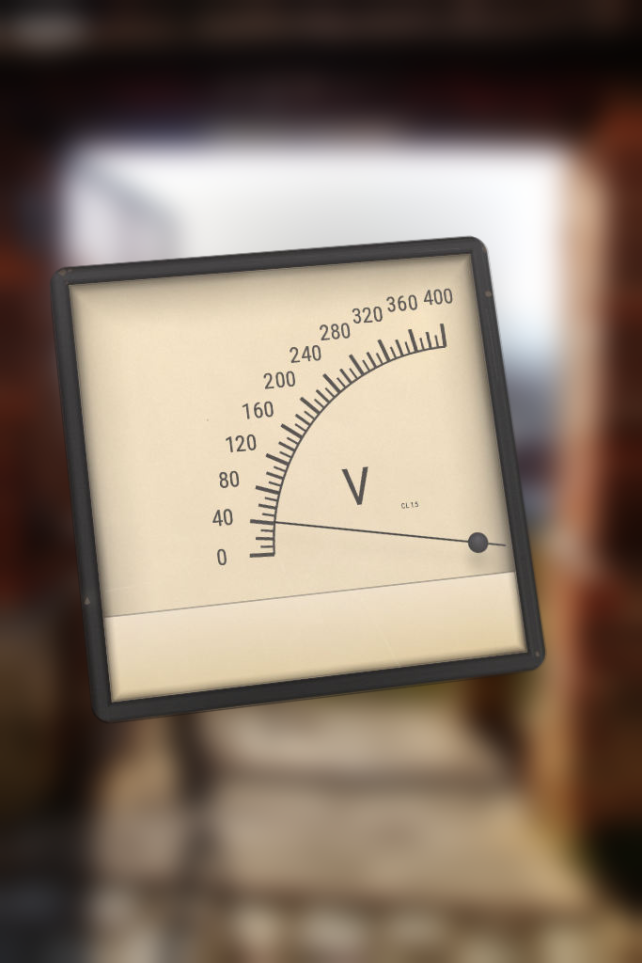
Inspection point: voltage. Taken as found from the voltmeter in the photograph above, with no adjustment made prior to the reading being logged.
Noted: 40 V
